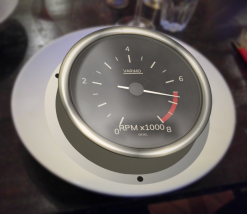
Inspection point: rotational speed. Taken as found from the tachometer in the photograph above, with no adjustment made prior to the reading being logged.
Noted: 6750 rpm
